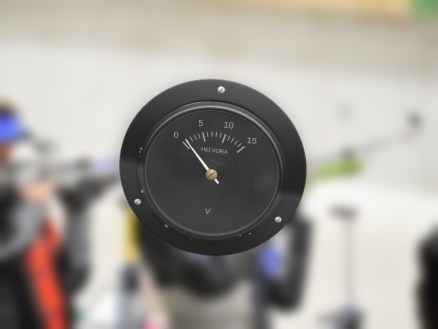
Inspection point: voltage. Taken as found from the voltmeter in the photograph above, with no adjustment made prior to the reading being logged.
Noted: 1 V
